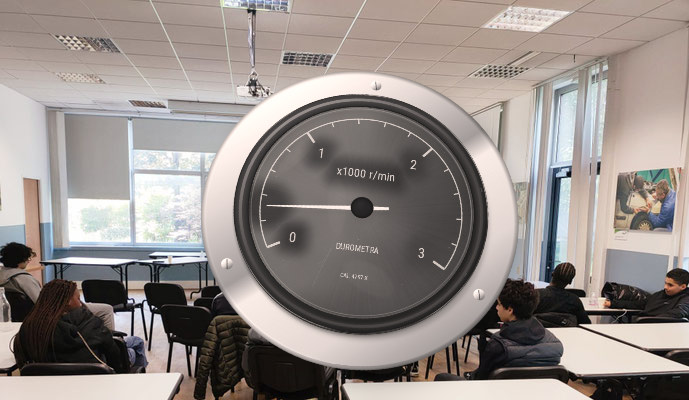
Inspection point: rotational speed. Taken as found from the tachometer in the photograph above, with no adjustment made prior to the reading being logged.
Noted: 300 rpm
